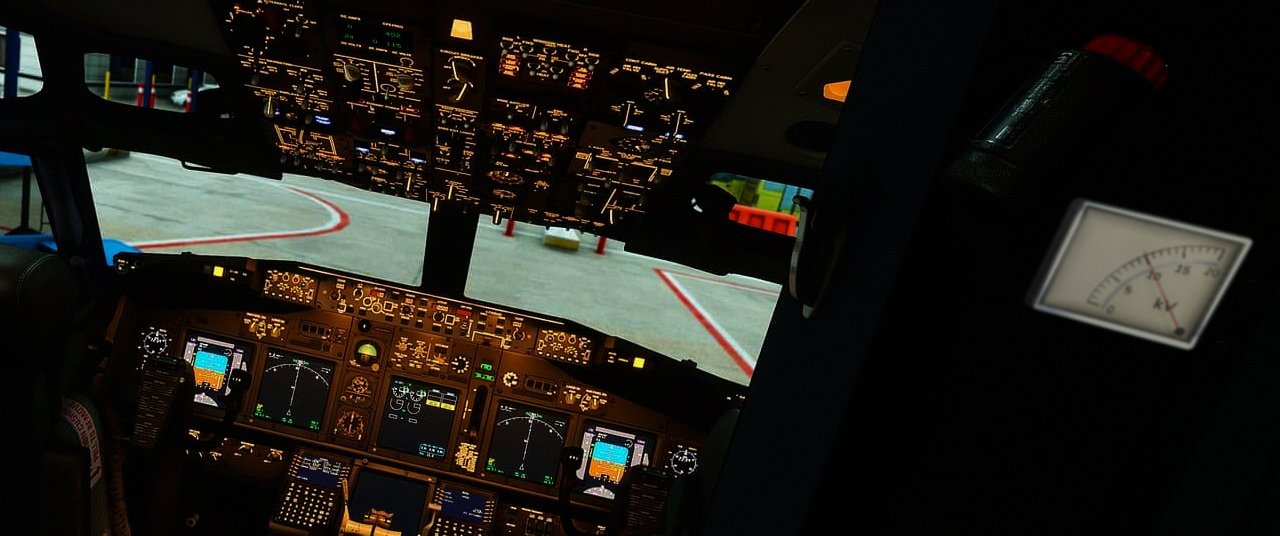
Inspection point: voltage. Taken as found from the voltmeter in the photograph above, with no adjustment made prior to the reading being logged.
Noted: 10 kV
